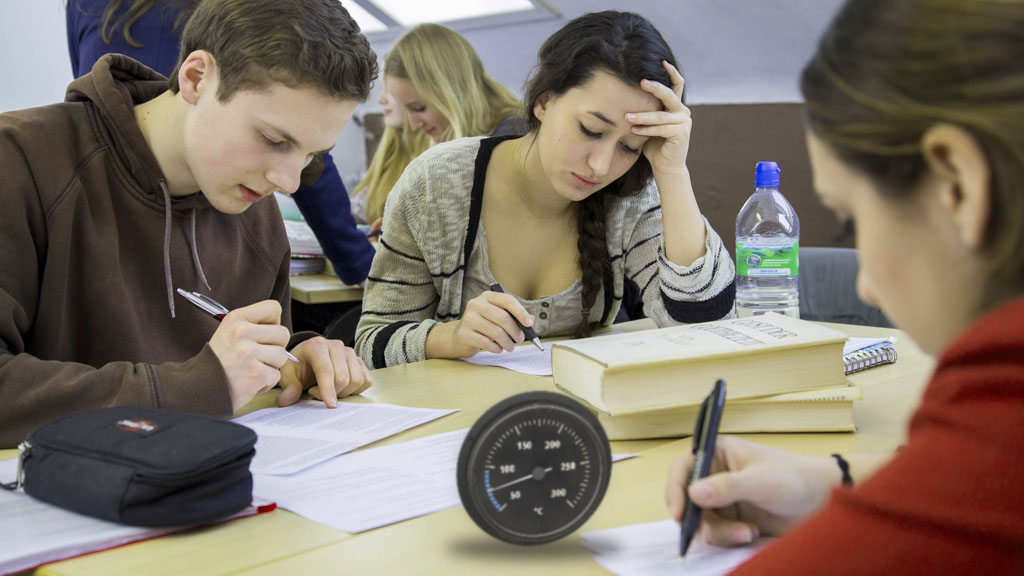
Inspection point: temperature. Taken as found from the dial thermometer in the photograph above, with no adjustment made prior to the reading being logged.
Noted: 75 °C
